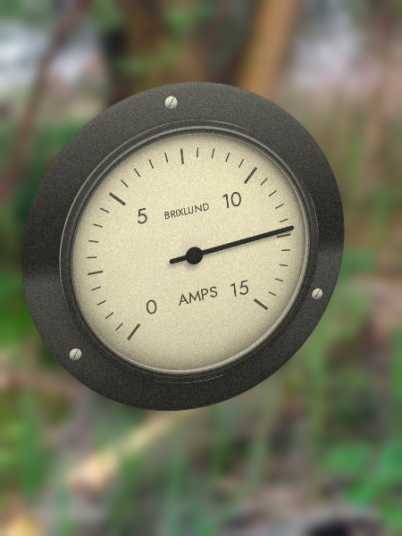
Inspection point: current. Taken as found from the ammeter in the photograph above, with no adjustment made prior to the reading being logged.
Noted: 12.25 A
